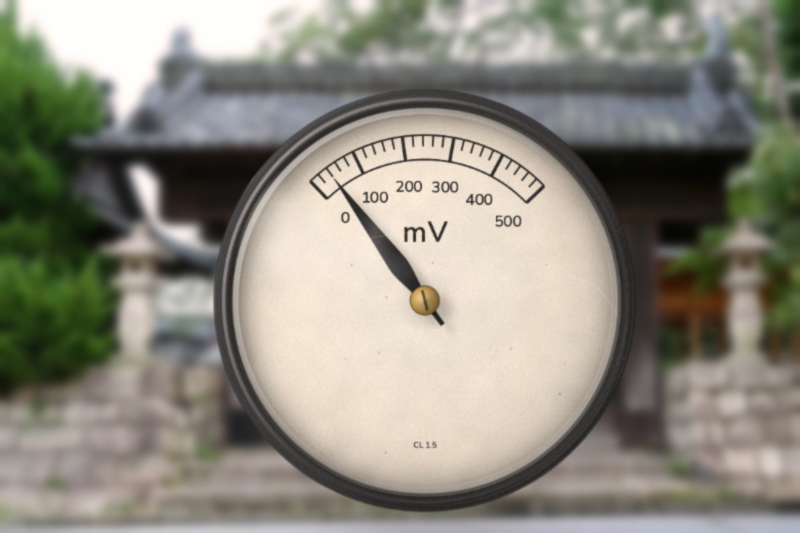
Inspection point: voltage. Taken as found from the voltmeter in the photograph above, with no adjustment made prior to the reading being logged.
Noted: 40 mV
